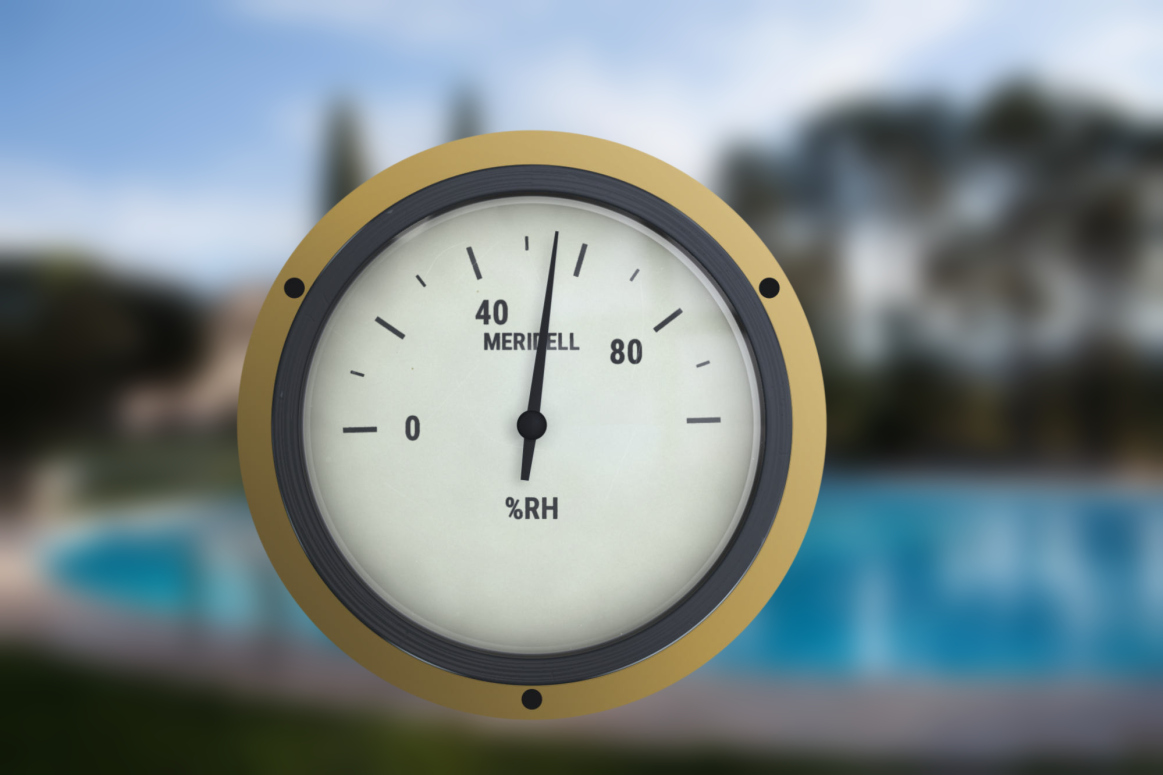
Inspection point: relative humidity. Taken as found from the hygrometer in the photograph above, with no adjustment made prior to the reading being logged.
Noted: 55 %
